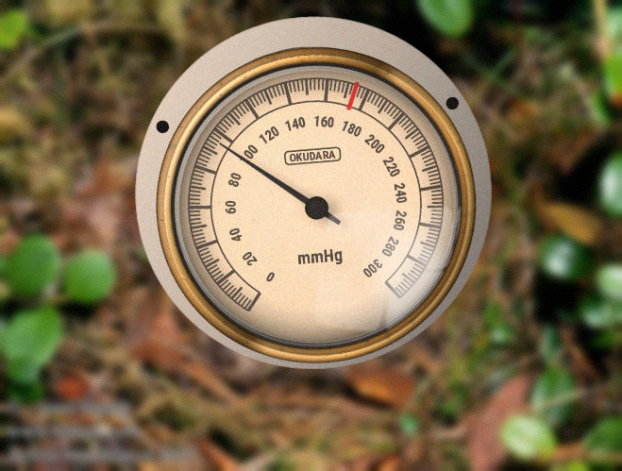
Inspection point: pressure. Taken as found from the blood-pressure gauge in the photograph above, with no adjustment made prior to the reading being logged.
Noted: 96 mmHg
